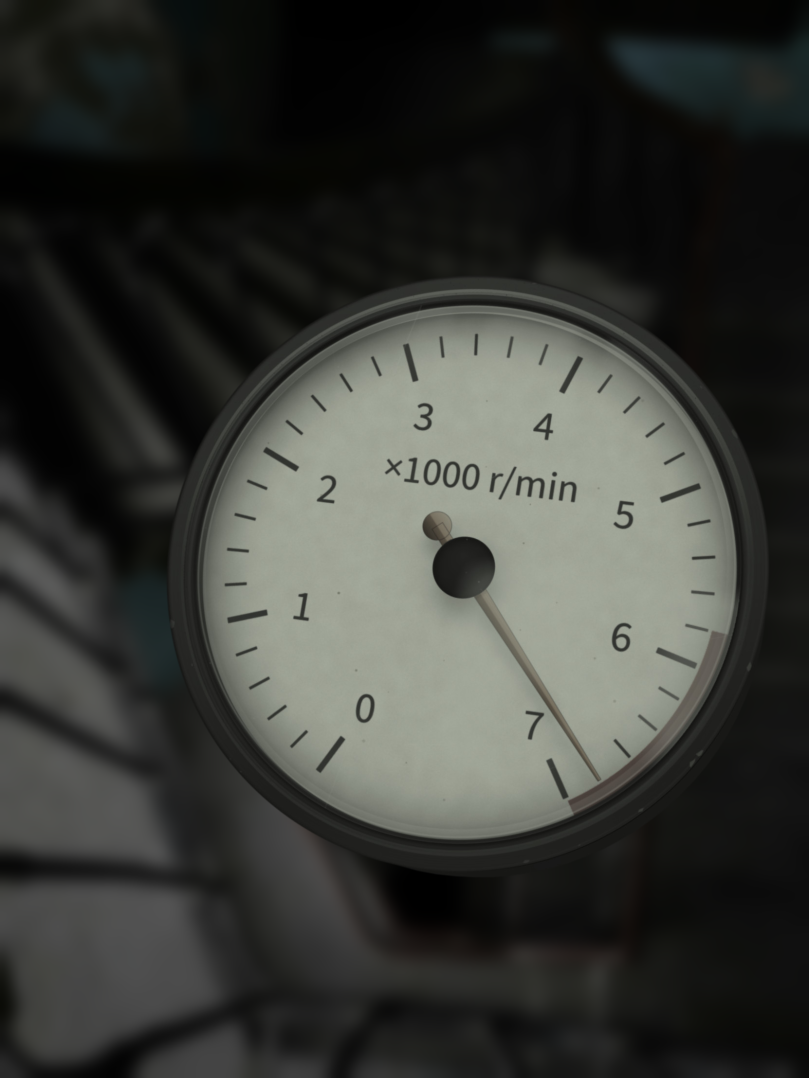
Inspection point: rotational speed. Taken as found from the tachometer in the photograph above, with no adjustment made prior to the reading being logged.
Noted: 6800 rpm
